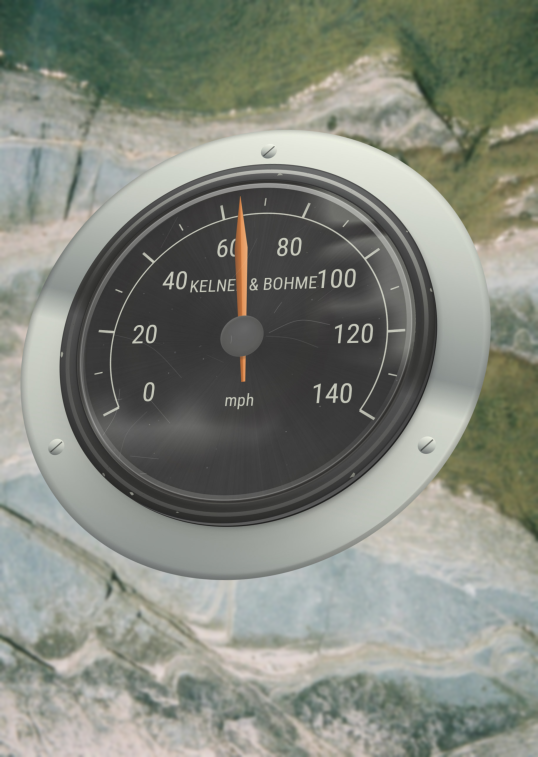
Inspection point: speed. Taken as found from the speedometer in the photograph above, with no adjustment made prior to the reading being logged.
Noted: 65 mph
